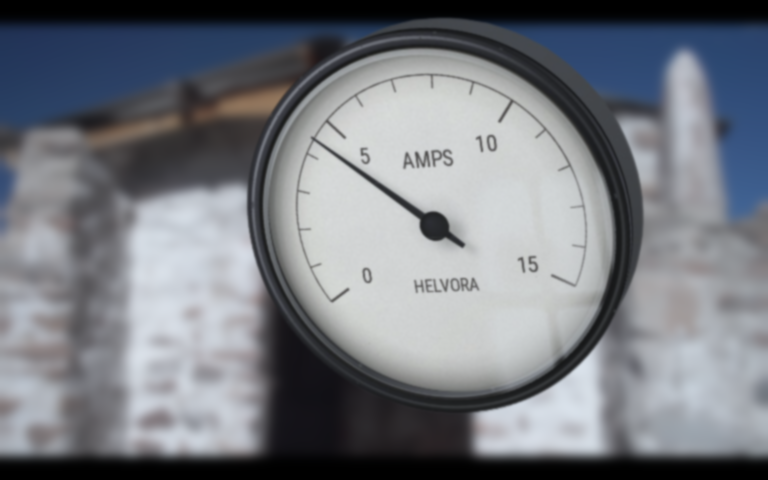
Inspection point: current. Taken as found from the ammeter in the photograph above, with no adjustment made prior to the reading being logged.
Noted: 4.5 A
